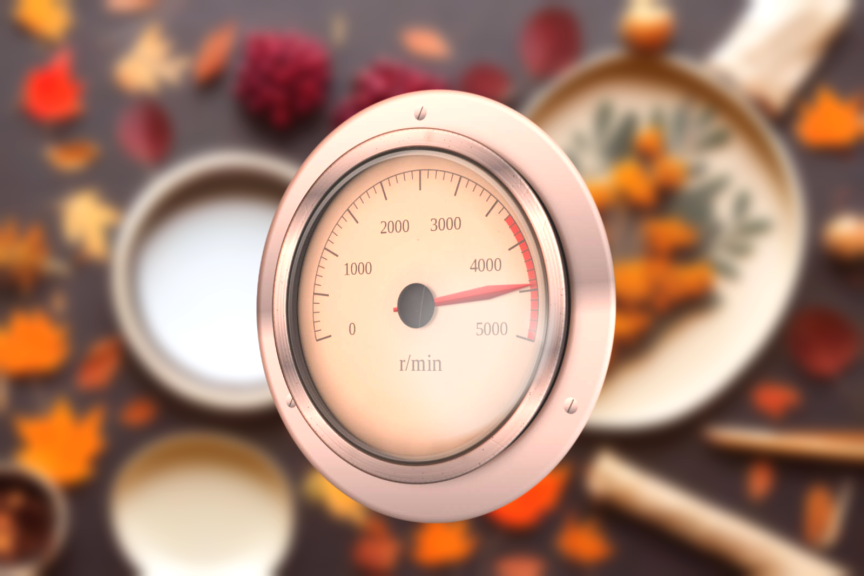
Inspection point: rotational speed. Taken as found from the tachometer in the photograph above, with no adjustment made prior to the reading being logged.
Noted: 4450 rpm
